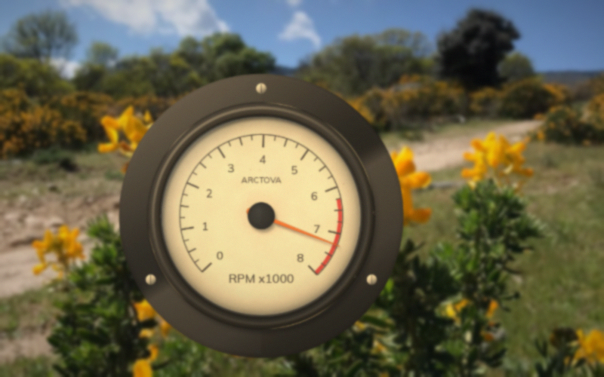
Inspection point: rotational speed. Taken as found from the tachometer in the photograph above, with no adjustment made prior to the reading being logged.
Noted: 7250 rpm
